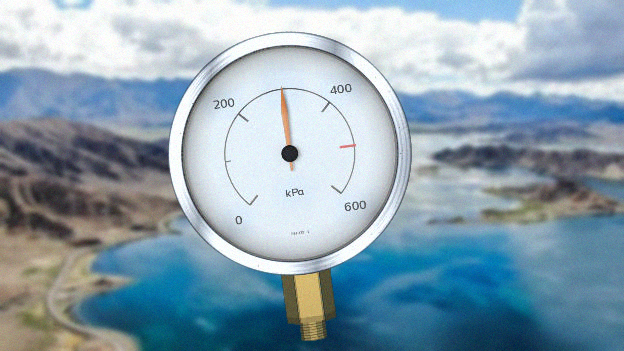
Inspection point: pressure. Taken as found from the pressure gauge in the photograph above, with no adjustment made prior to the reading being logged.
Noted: 300 kPa
